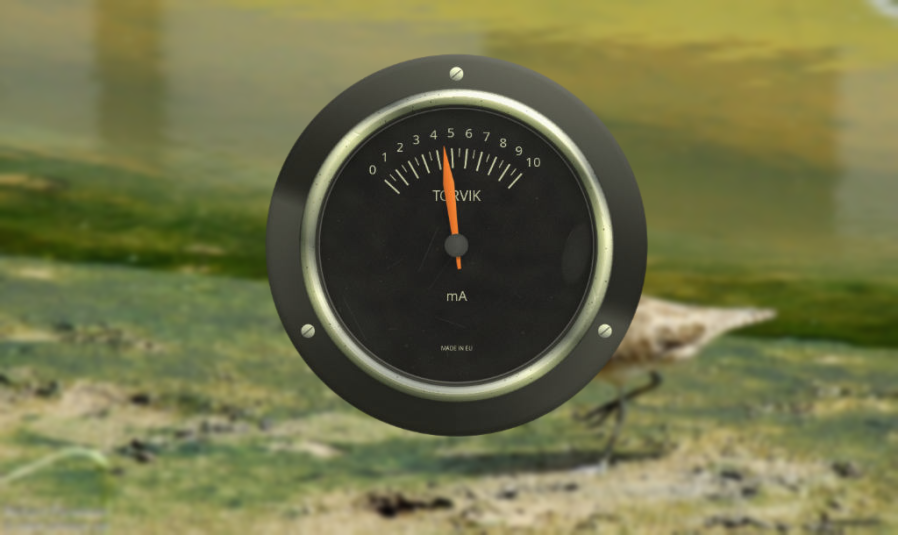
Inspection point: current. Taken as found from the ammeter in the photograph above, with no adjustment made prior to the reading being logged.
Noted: 4.5 mA
